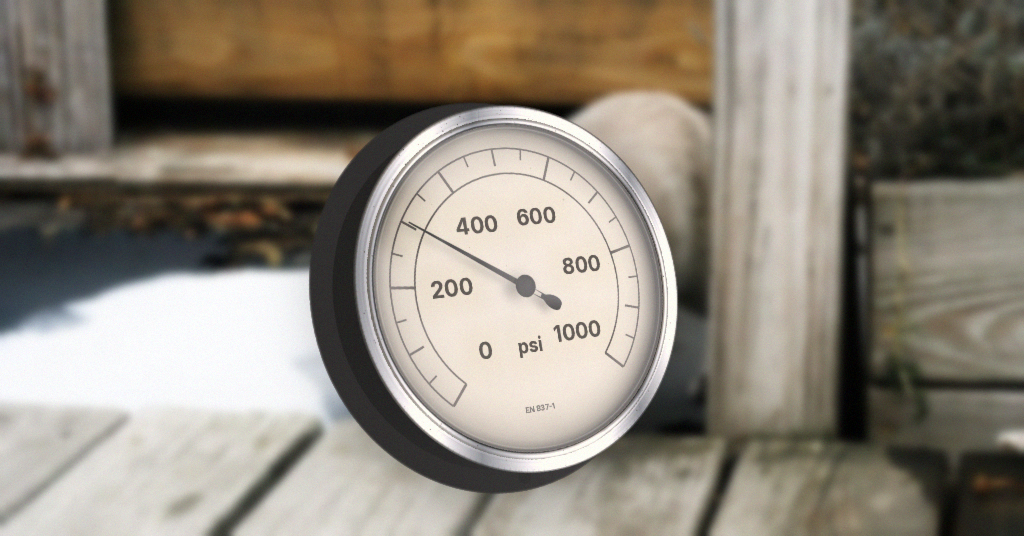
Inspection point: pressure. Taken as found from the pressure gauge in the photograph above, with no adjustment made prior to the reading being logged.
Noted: 300 psi
